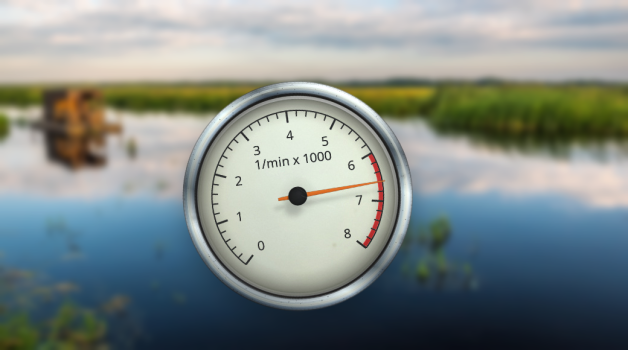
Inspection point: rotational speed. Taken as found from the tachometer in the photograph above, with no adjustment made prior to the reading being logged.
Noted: 6600 rpm
